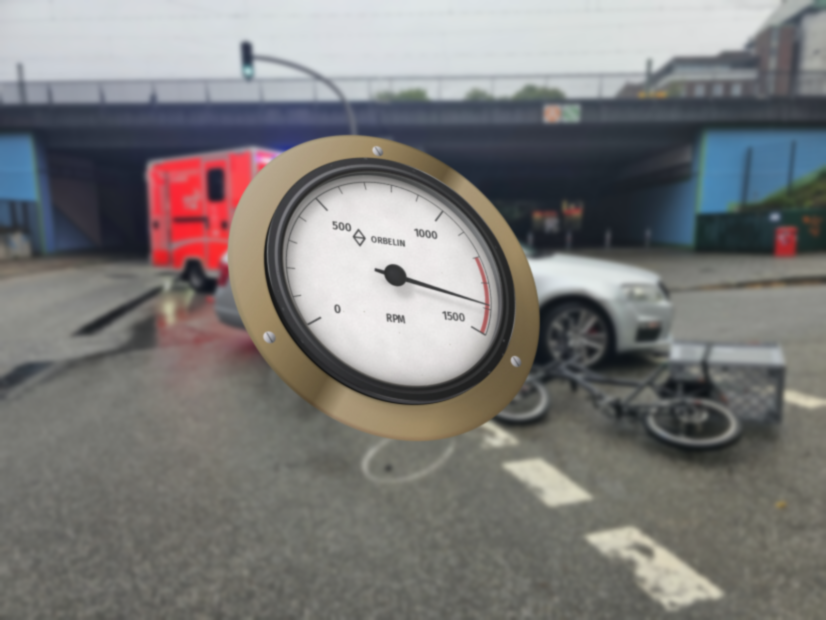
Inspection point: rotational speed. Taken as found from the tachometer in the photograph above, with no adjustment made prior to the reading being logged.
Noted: 1400 rpm
